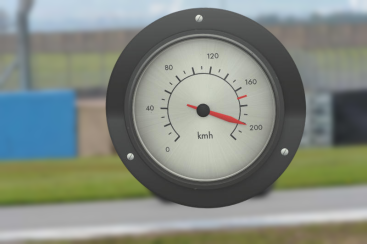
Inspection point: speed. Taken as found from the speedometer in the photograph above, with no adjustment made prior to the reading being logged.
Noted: 200 km/h
